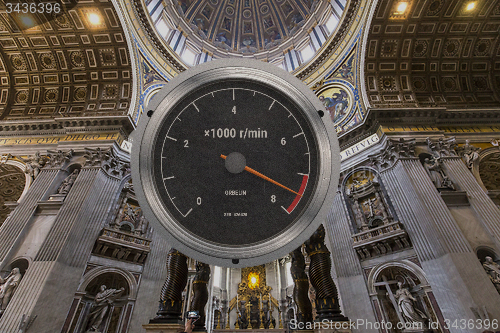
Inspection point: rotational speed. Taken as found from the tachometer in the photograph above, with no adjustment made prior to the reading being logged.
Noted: 7500 rpm
